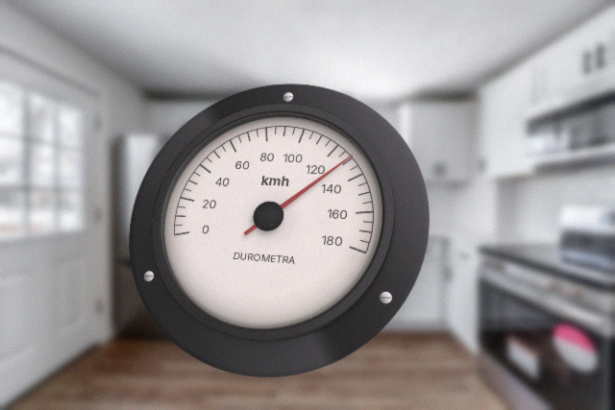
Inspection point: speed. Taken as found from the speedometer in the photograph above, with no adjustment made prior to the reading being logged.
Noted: 130 km/h
